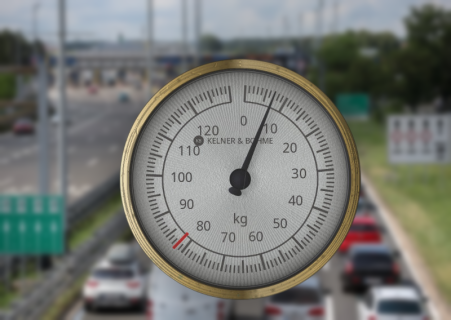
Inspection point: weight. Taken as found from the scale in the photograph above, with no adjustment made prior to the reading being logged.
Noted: 7 kg
